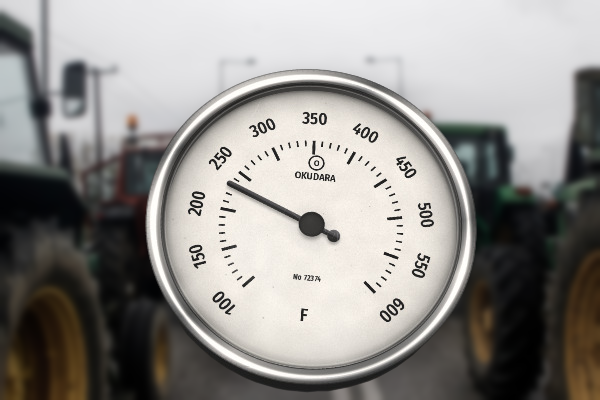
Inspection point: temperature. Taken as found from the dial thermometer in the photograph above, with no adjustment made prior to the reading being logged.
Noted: 230 °F
